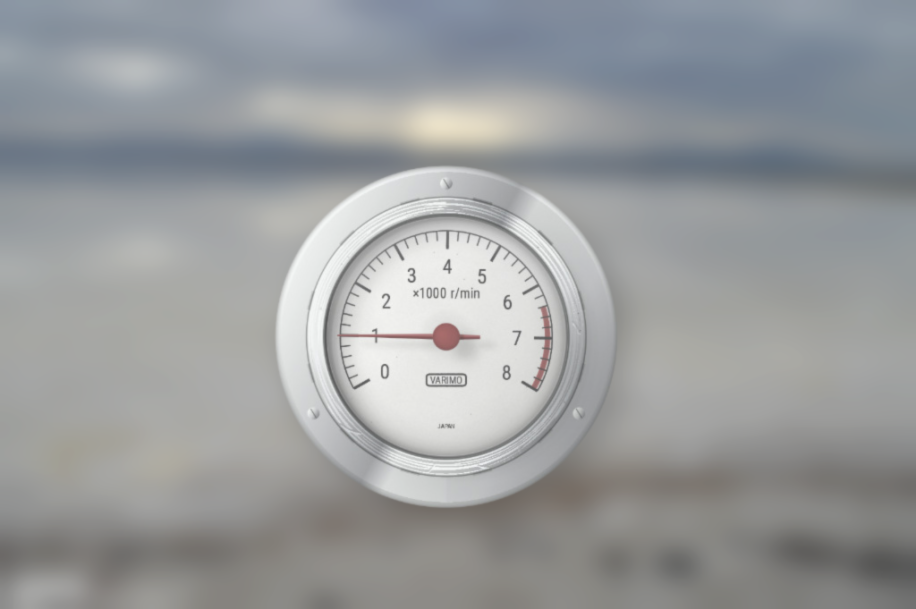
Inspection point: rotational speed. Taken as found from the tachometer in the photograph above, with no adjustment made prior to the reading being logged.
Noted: 1000 rpm
